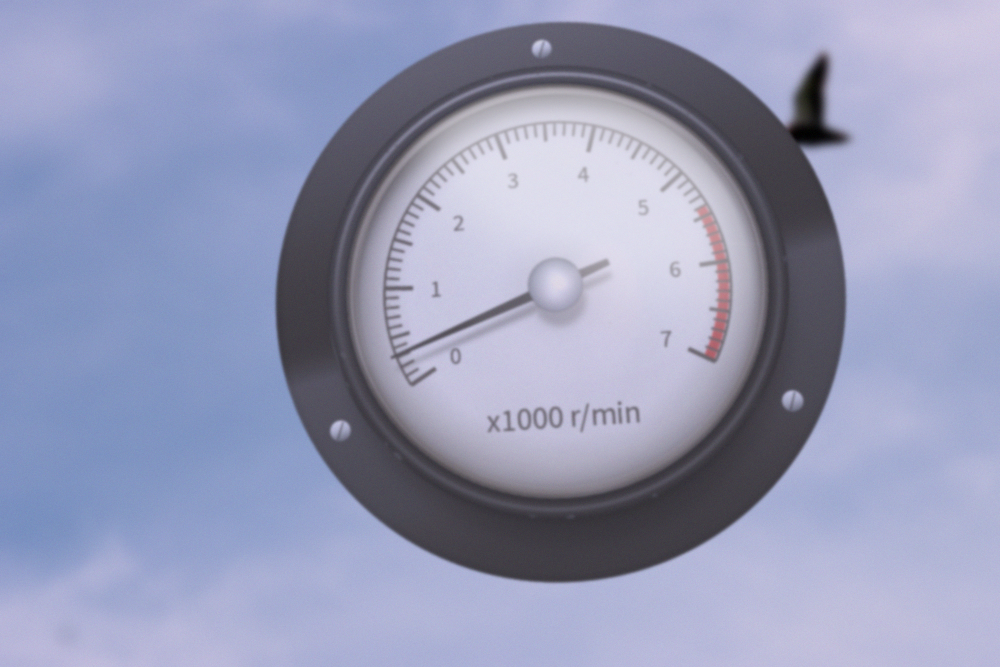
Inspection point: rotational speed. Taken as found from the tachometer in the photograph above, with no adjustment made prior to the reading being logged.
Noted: 300 rpm
